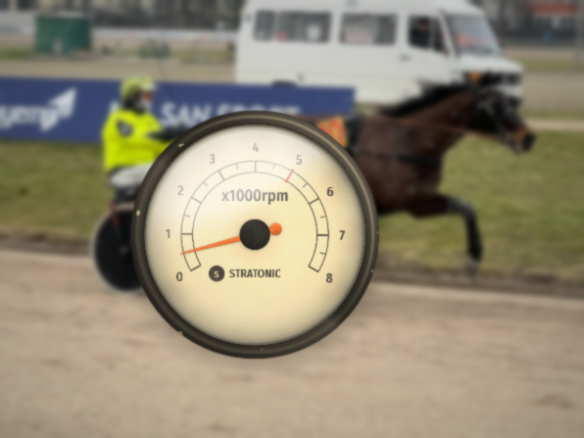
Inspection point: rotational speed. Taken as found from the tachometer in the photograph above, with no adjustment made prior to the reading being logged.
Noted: 500 rpm
